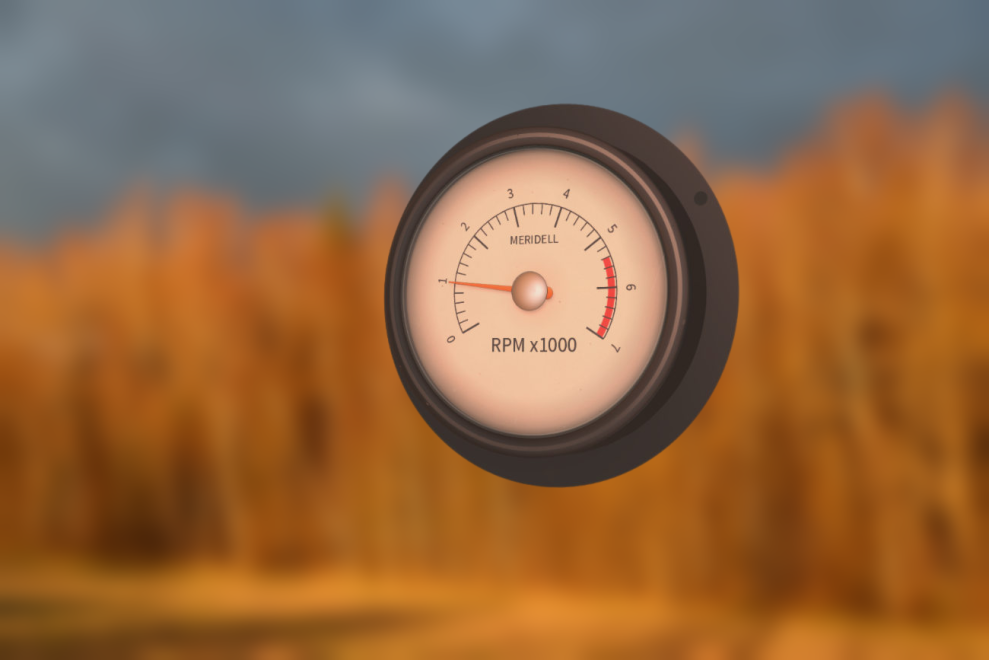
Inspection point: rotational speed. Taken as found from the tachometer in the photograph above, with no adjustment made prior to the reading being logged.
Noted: 1000 rpm
